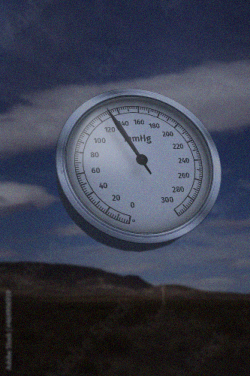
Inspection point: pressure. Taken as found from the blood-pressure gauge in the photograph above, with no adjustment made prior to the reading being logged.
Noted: 130 mmHg
